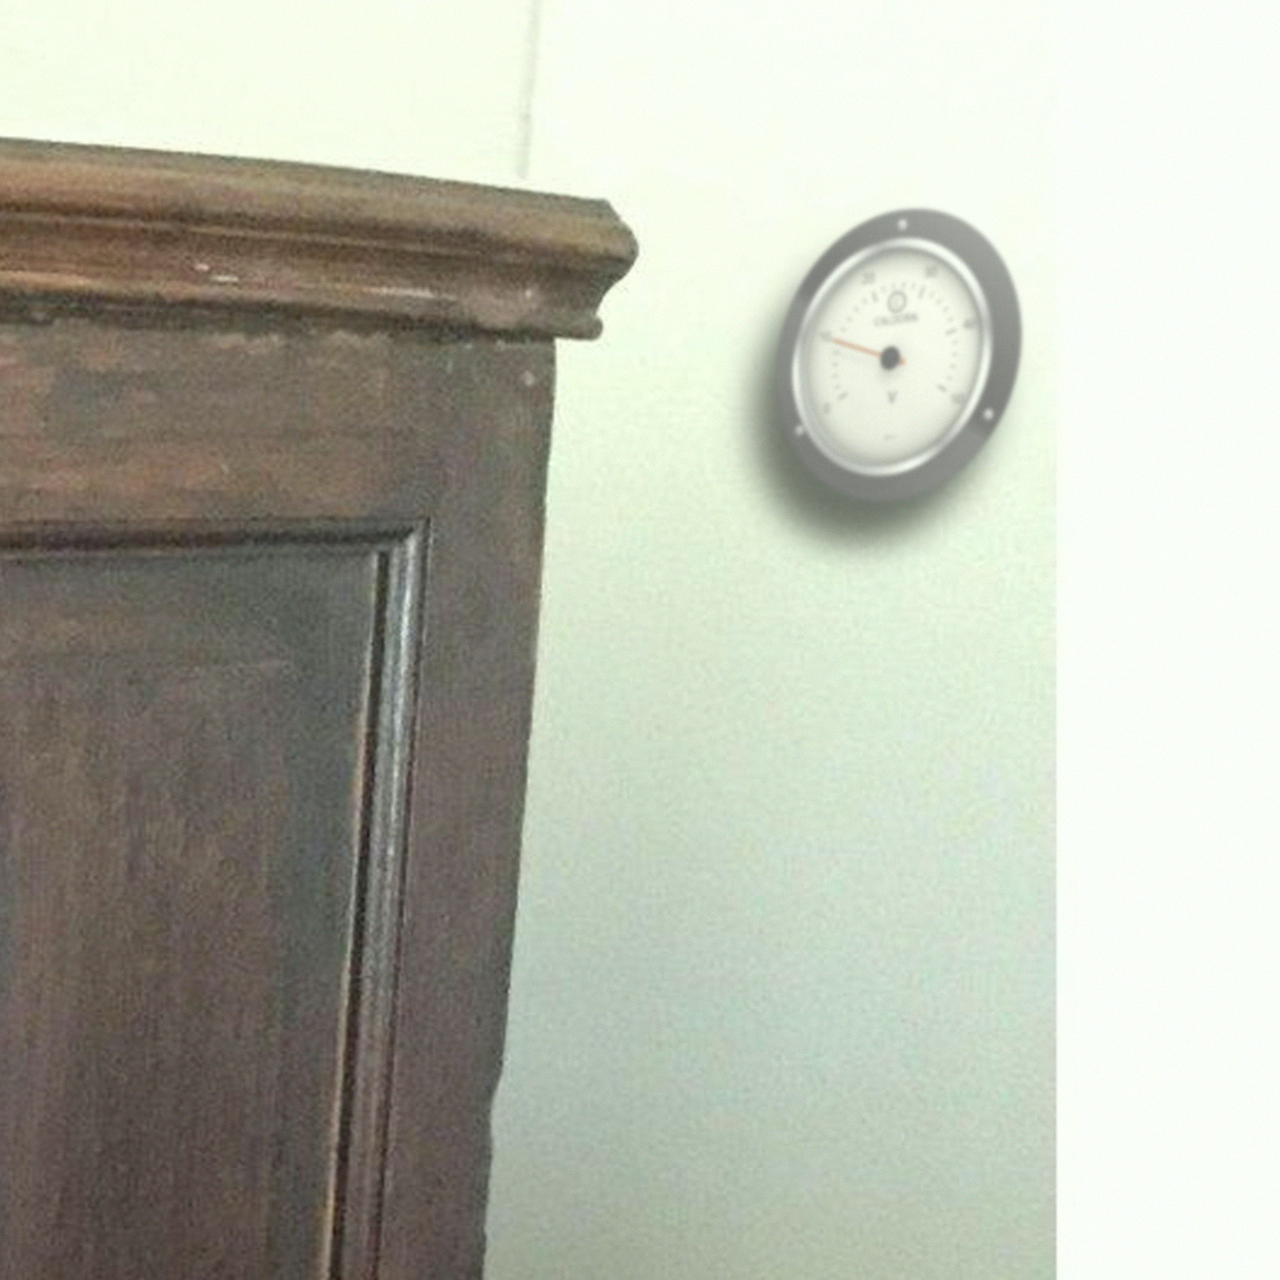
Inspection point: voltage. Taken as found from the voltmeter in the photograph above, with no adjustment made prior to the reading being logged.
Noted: 10 V
